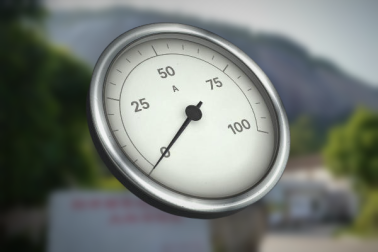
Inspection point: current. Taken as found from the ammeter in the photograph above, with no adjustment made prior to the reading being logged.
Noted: 0 A
